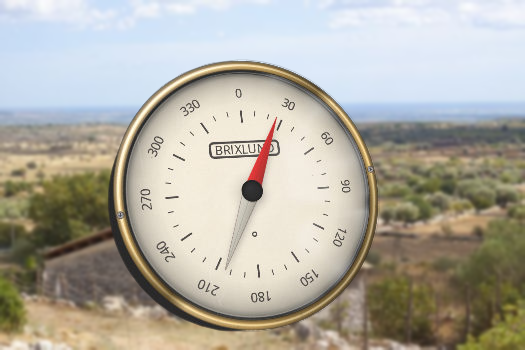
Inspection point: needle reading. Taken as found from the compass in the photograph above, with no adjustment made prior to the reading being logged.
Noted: 25 °
